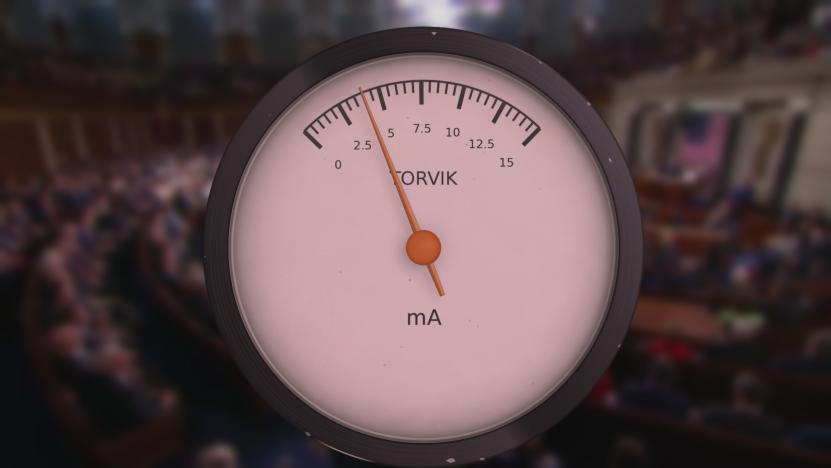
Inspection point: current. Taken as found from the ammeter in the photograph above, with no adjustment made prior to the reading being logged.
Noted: 4 mA
